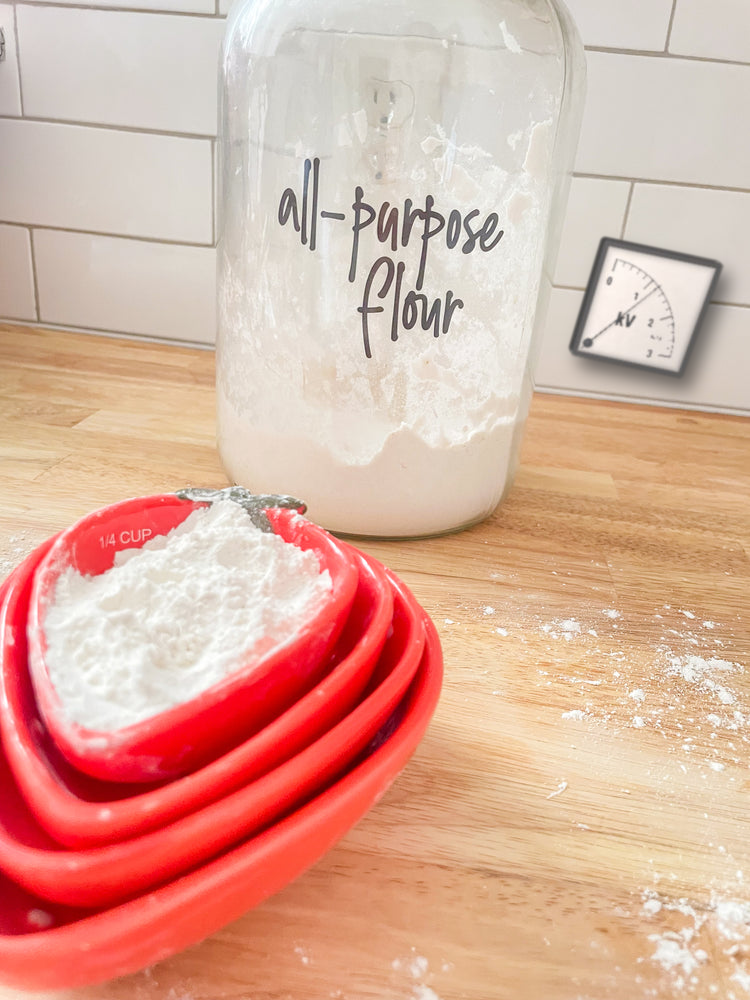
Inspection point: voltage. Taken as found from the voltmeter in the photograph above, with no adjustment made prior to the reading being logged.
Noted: 1.2 kV
